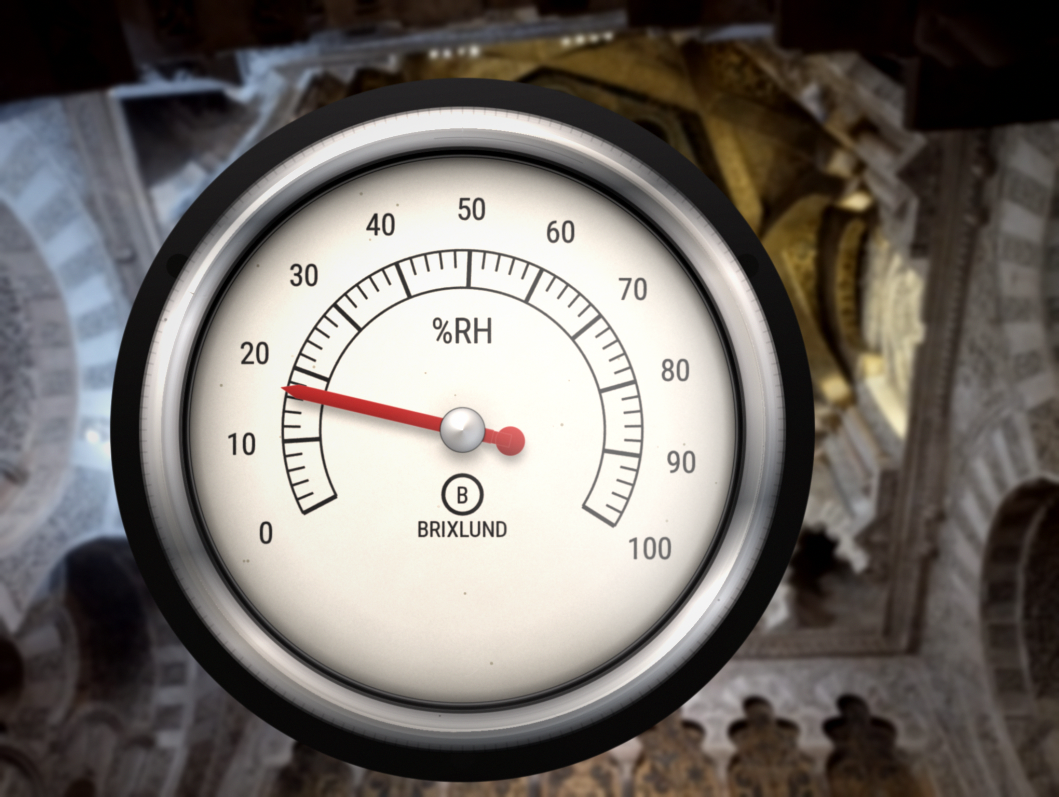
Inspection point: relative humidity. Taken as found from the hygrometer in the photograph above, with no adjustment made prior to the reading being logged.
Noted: 17 %
